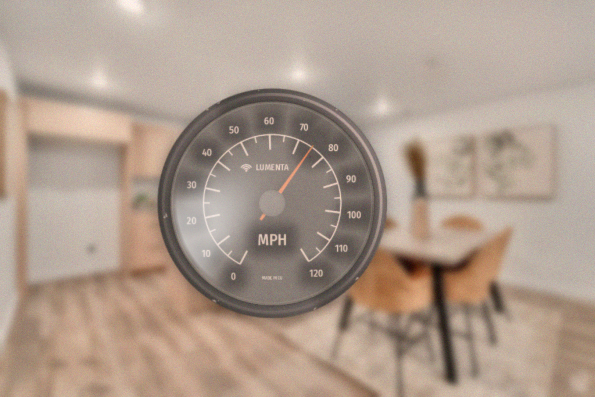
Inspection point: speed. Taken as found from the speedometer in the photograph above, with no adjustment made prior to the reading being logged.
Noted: 75 mph
